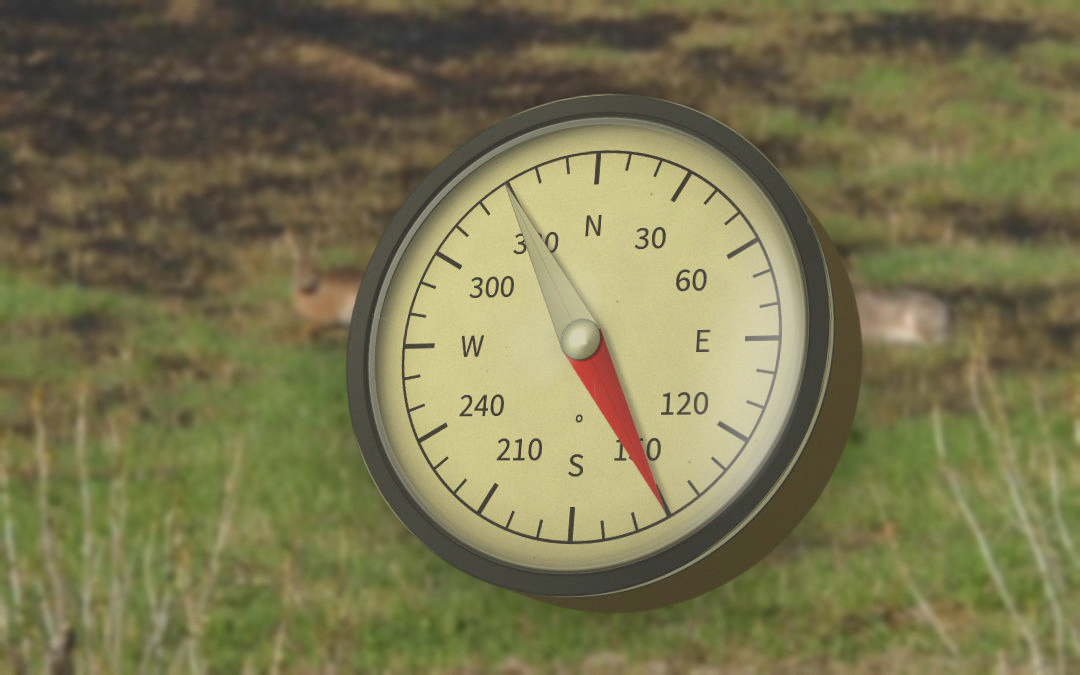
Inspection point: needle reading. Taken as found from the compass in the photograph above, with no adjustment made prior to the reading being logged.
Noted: 150 °
